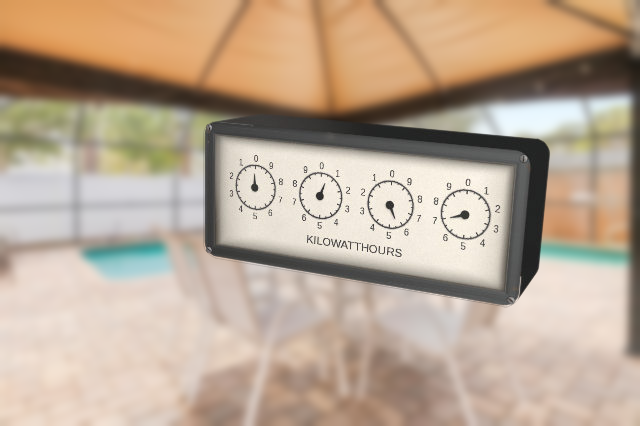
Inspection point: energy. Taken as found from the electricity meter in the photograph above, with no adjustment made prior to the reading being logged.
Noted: 57 kWh
